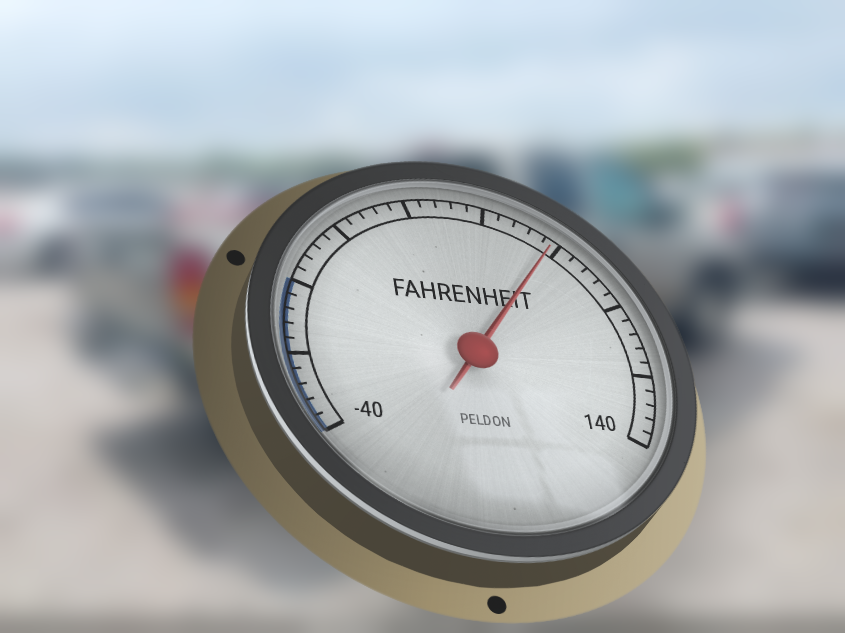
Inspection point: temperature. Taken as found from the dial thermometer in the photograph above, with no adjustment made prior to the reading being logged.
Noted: 78 °F
